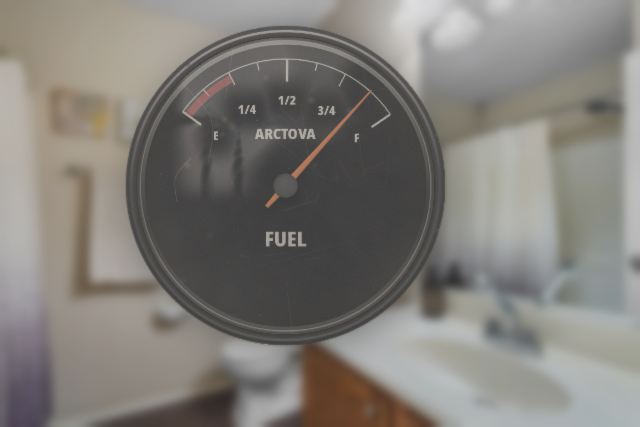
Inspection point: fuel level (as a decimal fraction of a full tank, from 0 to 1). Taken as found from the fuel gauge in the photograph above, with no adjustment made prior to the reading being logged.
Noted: 0.875
